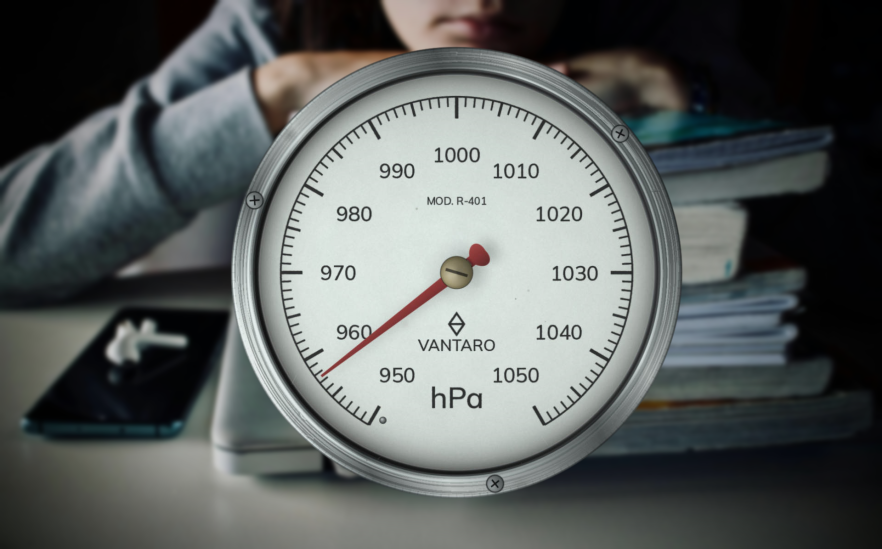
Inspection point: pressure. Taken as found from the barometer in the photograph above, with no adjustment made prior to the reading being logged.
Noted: 957.5 hPa
